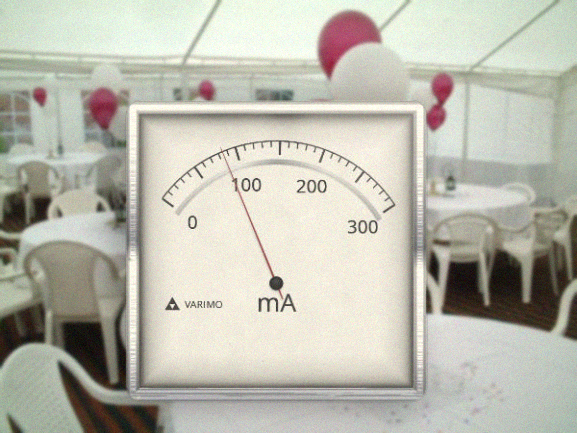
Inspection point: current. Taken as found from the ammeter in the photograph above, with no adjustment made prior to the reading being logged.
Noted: 85 mA
